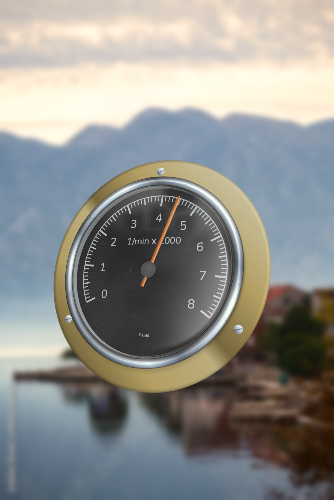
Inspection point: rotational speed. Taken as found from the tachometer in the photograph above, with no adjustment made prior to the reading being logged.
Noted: 4500 rpm
